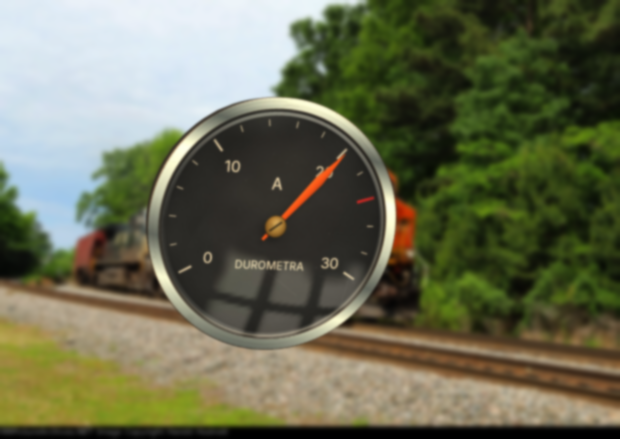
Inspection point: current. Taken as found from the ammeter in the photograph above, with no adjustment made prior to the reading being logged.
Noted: 20 A
